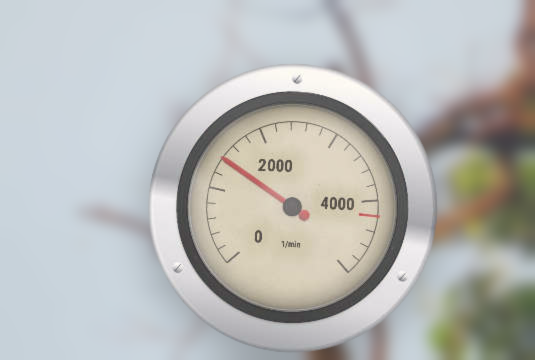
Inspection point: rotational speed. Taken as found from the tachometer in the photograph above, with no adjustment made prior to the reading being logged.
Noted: 1400 rpm
